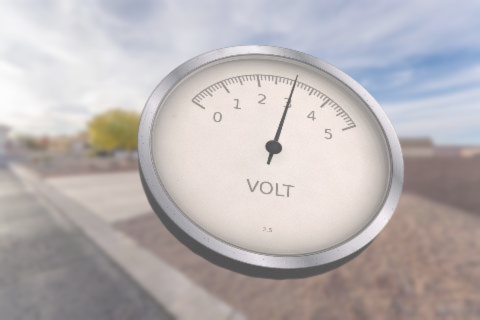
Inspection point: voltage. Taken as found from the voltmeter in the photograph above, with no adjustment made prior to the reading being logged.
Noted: 3 V
